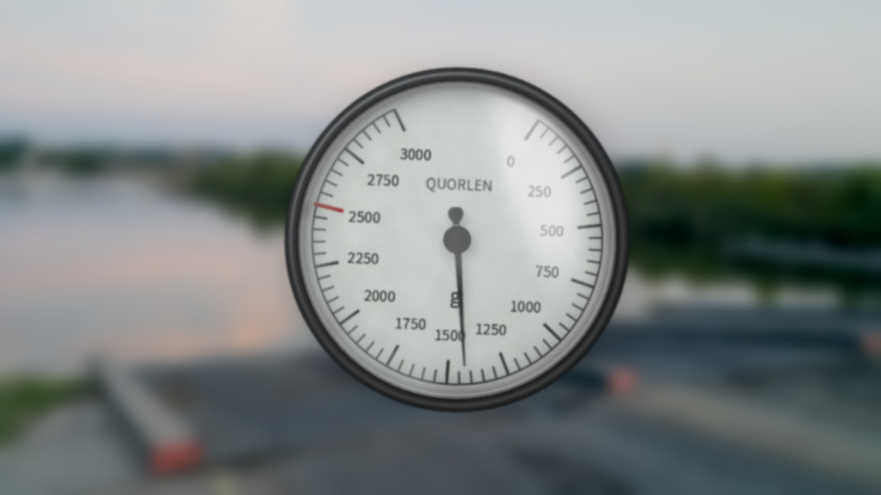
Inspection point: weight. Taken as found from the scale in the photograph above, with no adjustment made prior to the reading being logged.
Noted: 1425 g
